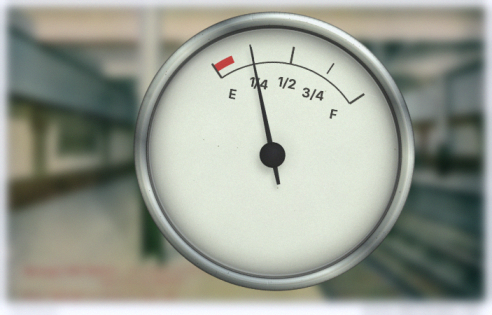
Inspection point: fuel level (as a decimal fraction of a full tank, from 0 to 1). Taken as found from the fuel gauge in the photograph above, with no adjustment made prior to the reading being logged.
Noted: 0.25
